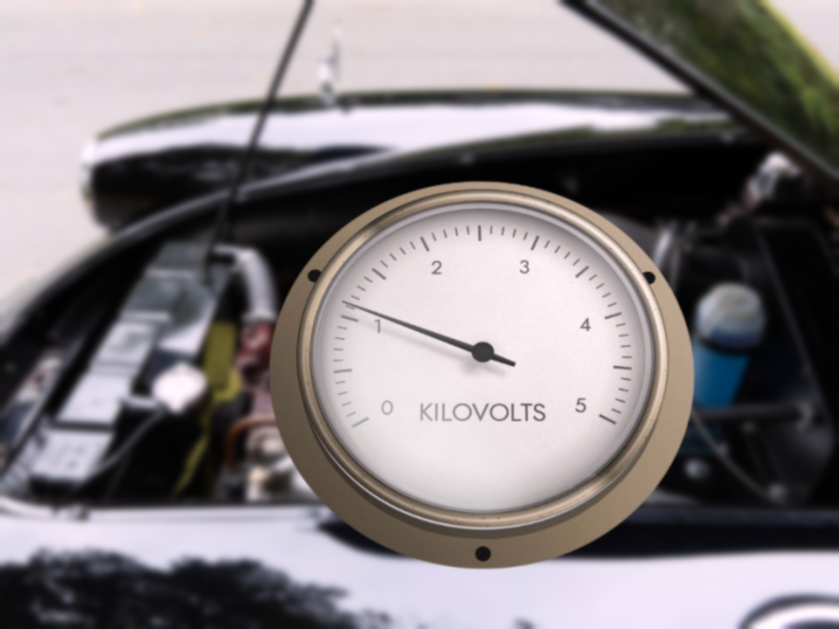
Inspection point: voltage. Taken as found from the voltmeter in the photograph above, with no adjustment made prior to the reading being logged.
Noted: 1.1 kV
